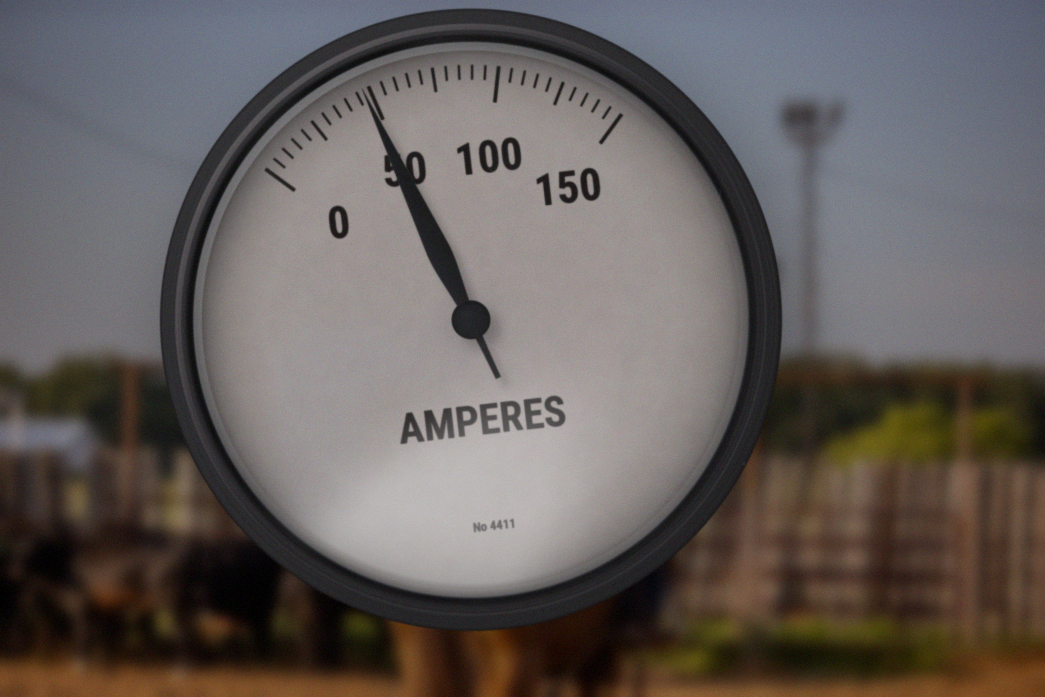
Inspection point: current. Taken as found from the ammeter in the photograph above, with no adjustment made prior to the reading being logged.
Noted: 47.5 A
